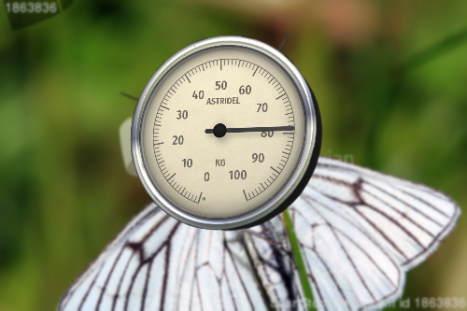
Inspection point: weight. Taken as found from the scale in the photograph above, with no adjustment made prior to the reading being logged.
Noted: 79 kg
